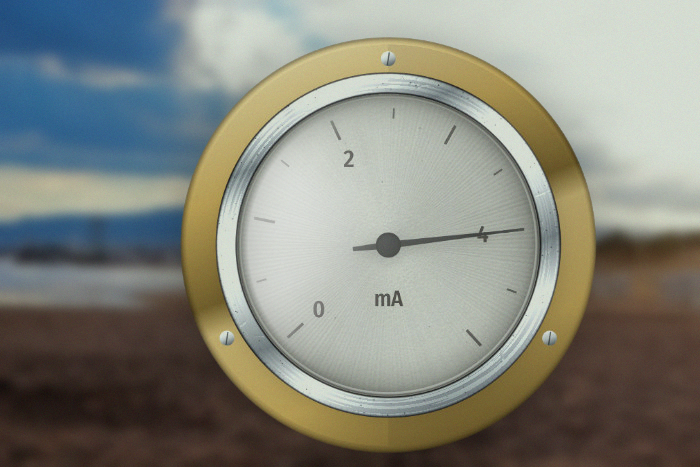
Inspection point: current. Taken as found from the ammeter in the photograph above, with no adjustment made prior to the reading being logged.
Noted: 4 mA
